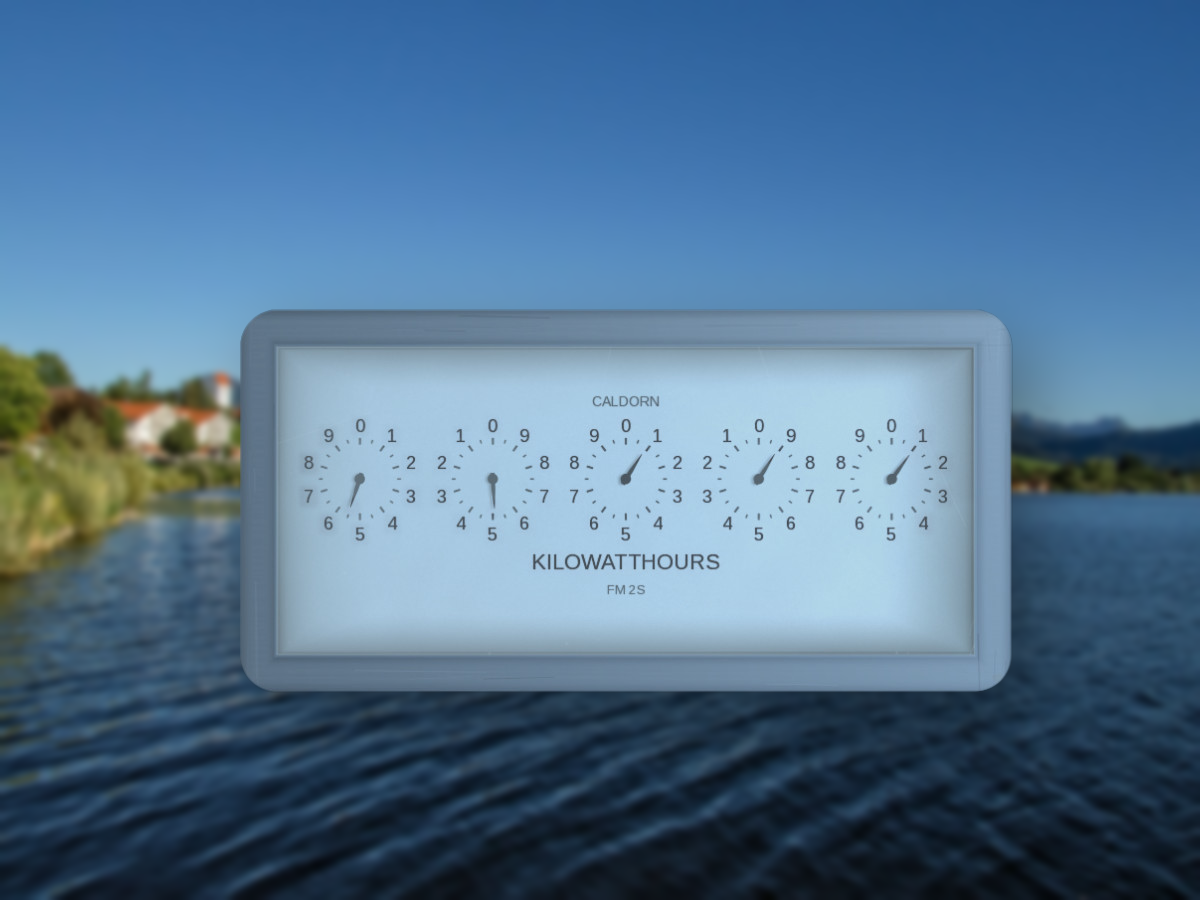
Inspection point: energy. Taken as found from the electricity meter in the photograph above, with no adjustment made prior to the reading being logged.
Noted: 55091 kWh
